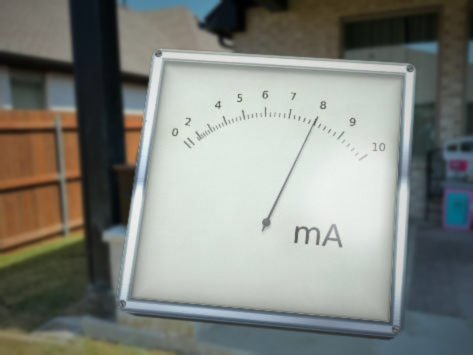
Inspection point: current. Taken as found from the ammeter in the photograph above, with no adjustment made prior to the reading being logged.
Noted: 8 mA
